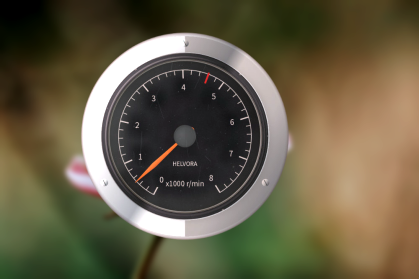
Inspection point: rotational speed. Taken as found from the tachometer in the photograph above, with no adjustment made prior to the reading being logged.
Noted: 500 rpm
